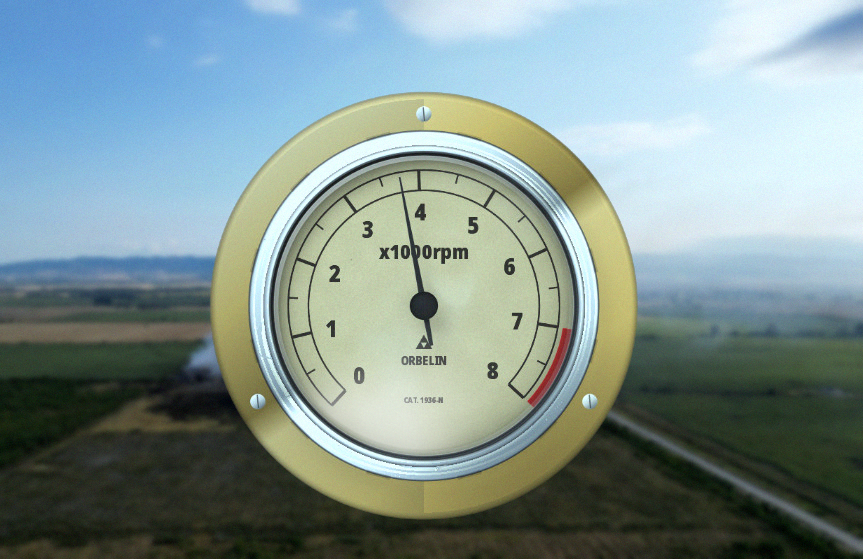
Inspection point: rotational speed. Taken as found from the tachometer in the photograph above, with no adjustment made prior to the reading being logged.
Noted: 3750 rpm
